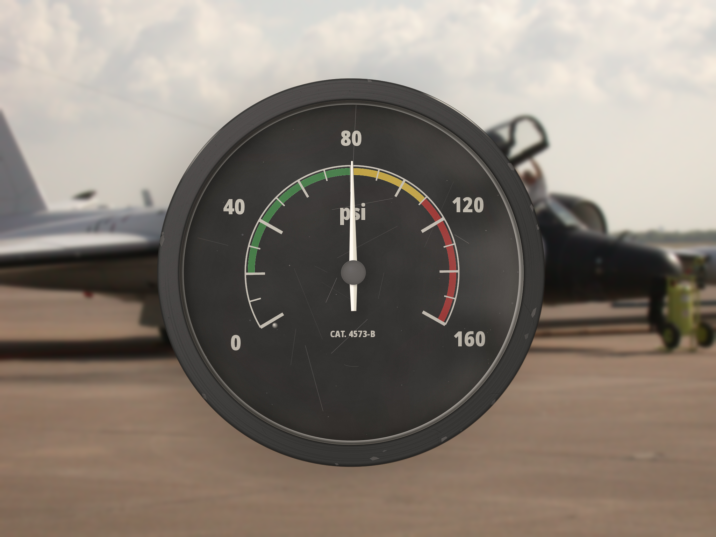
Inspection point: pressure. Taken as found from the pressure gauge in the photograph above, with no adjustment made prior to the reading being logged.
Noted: 80 psi
